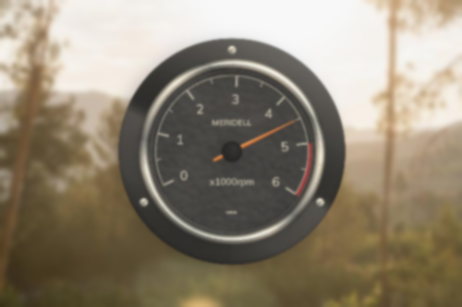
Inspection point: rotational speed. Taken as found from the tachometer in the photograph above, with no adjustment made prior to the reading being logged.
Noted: 4500 rpm
